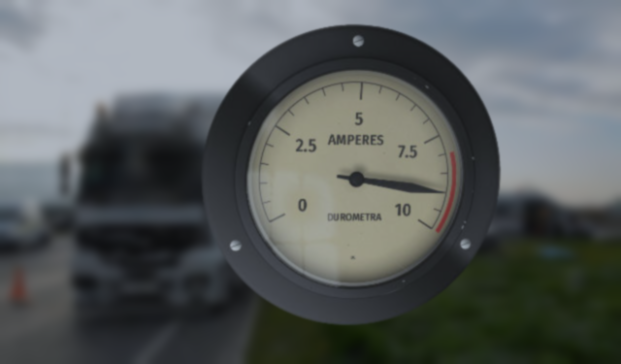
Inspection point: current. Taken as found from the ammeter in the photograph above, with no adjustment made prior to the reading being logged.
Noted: 9 A
